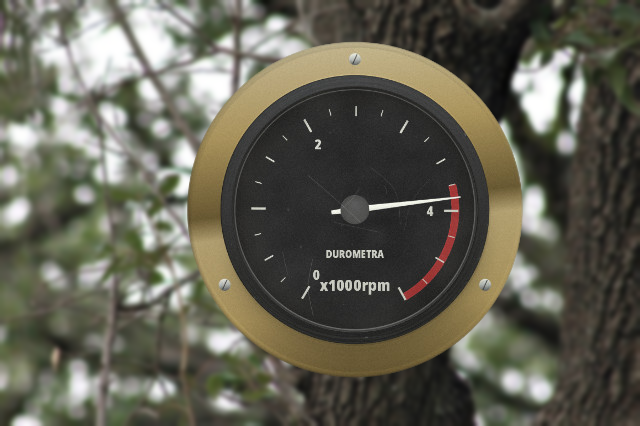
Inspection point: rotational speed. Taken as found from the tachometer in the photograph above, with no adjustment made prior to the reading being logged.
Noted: 3875 rpm
